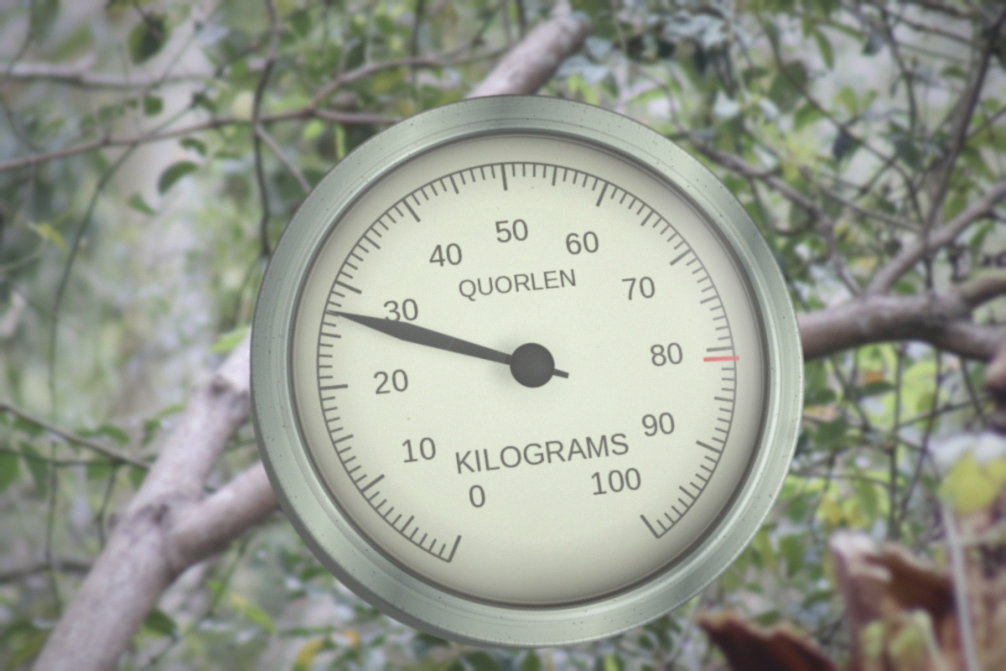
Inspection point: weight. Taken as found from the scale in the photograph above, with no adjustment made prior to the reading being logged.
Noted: 27 kg
